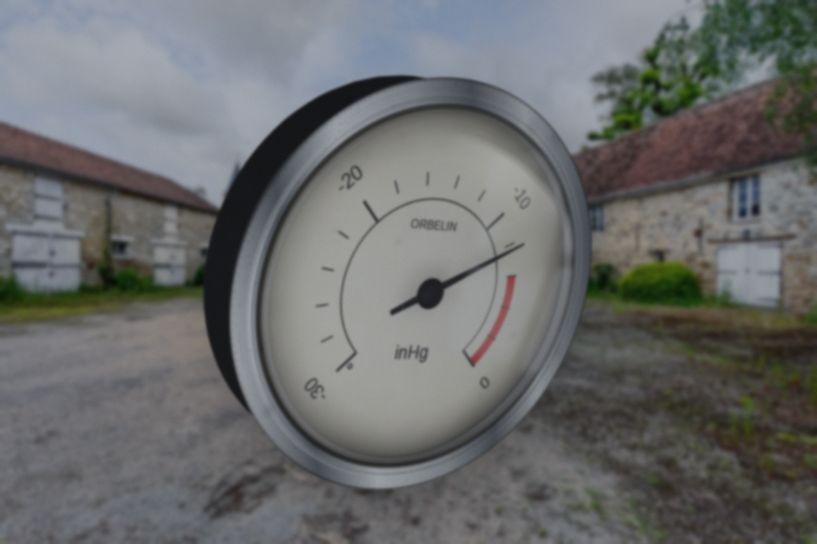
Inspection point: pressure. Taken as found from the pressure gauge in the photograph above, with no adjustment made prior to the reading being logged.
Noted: -8 inHg
